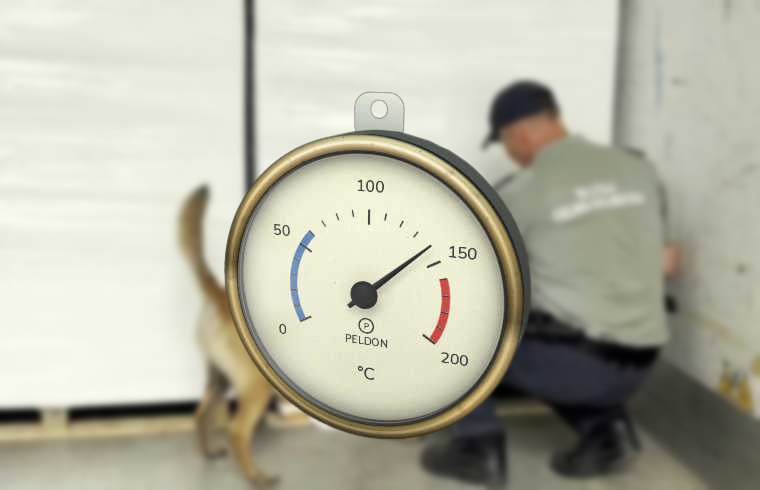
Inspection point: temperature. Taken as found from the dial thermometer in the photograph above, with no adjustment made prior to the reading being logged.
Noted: 140 °C
